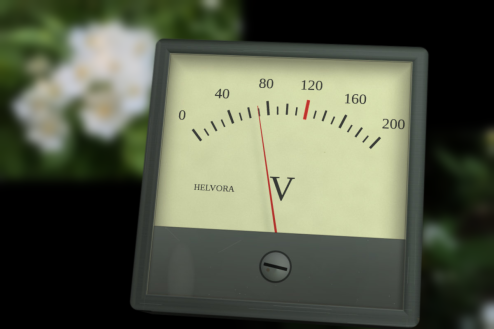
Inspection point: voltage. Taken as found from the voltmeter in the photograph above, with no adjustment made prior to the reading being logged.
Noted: 70 V
